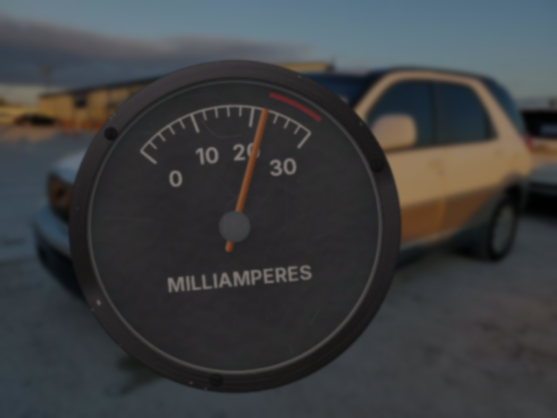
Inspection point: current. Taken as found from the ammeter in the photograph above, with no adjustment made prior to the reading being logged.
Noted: 22 mA
